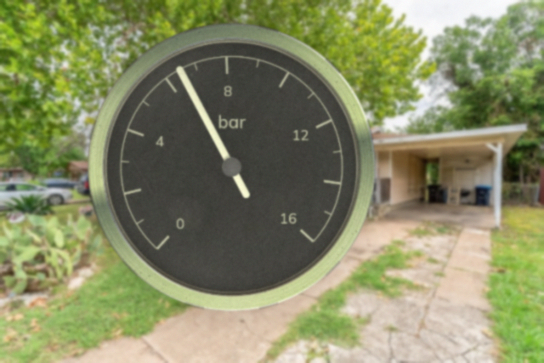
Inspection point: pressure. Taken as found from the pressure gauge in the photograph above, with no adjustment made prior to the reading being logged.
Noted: 6.5 bar
